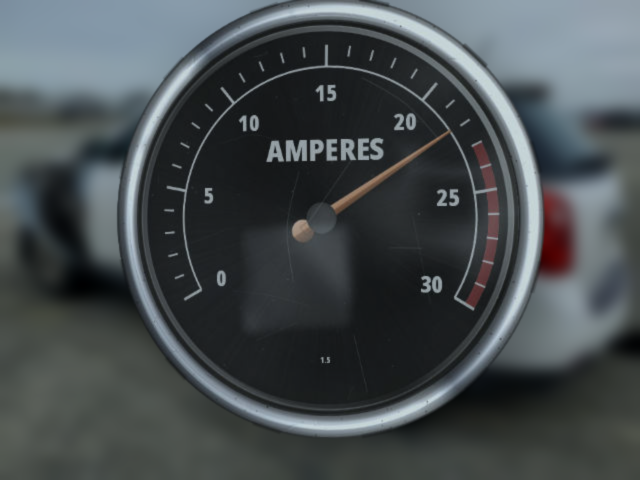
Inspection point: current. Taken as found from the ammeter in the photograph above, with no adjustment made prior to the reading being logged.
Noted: 22 A
